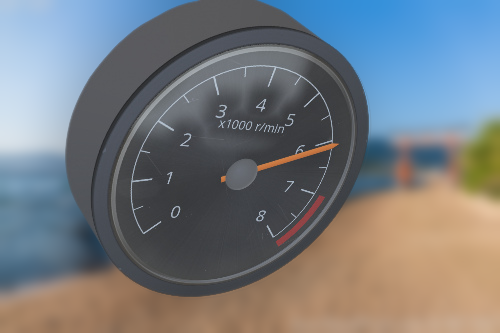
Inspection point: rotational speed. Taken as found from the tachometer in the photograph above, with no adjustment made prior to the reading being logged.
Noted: 6000 rpm
